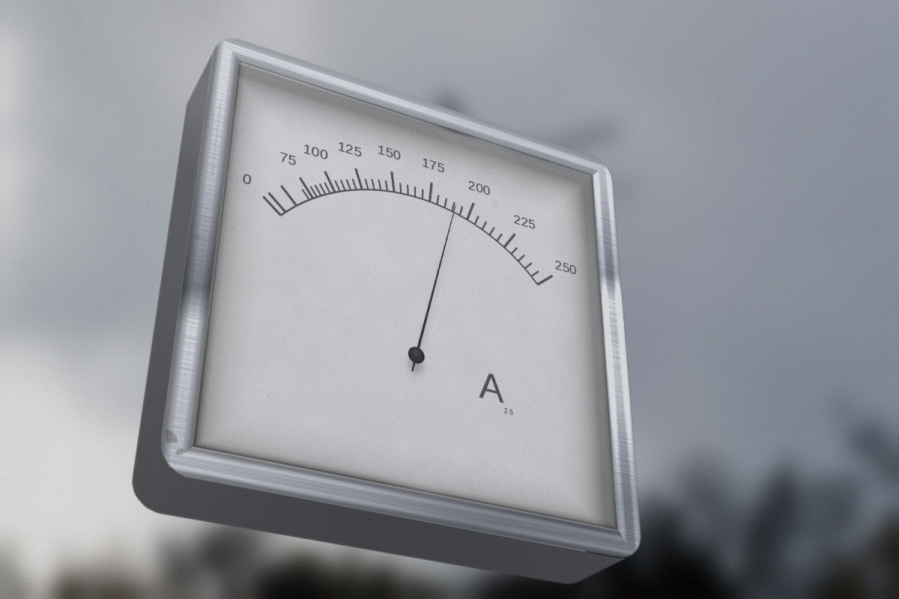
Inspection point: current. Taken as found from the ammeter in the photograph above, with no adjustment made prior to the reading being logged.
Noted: 190 A
